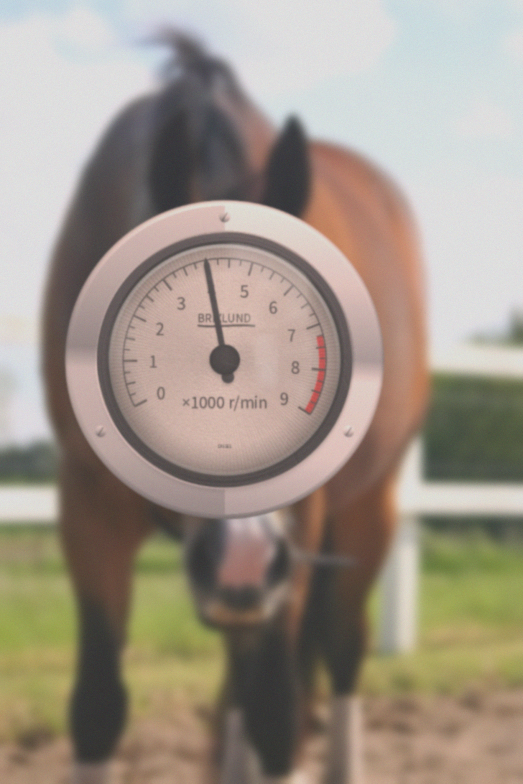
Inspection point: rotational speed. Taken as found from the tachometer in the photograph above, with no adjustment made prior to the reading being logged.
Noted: 4000 rpm
